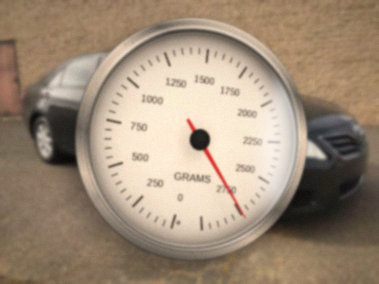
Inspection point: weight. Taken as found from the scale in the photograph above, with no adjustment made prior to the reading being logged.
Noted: 2750 g
